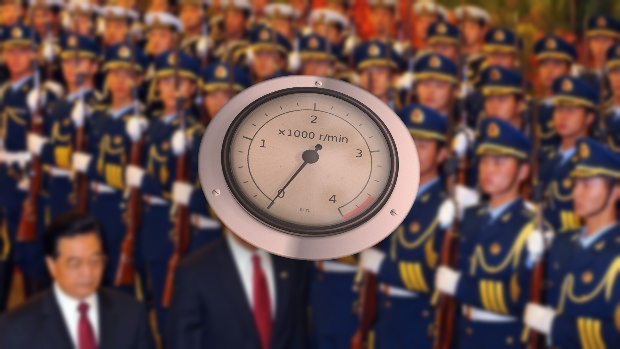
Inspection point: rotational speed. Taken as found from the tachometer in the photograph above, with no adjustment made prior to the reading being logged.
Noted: 0 rpm
